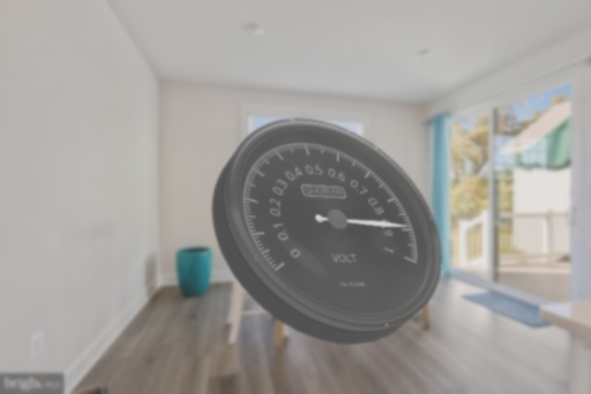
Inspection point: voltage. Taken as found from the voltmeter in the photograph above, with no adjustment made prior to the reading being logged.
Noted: 0.9 V
